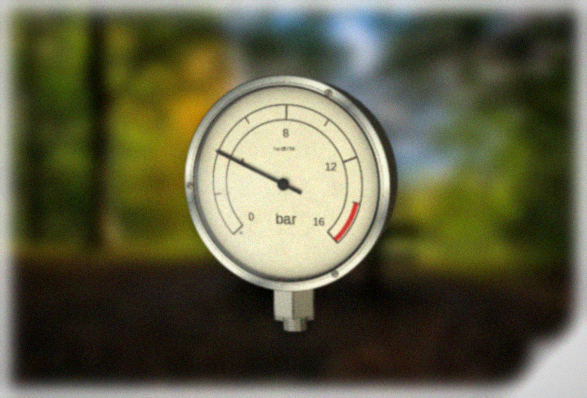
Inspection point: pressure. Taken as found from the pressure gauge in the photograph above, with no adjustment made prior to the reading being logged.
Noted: 4 bar
